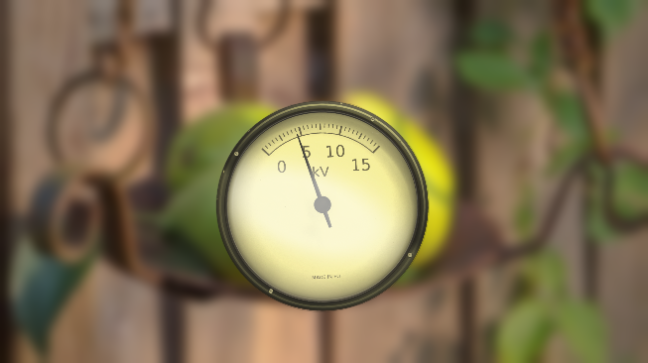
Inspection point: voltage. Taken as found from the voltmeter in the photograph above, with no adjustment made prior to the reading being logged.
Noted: 4.5 kV
